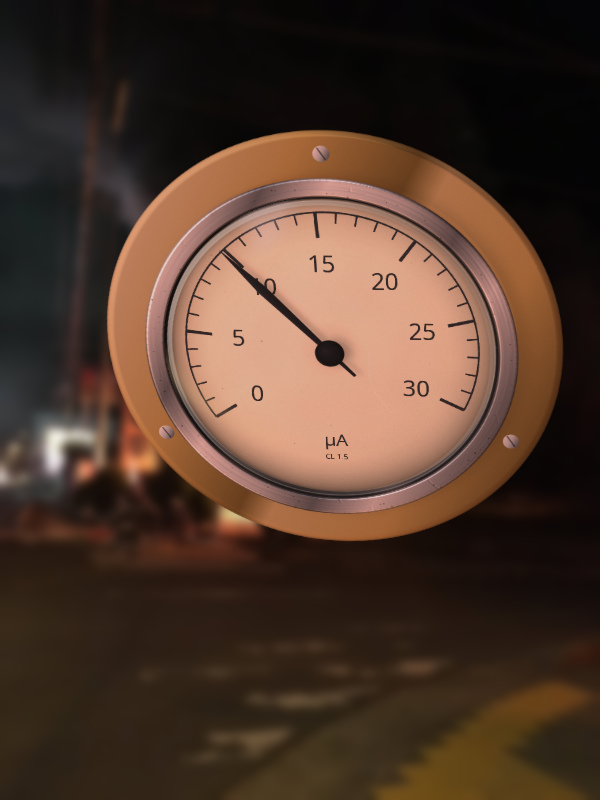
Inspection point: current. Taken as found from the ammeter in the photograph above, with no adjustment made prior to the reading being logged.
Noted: 10 µA
